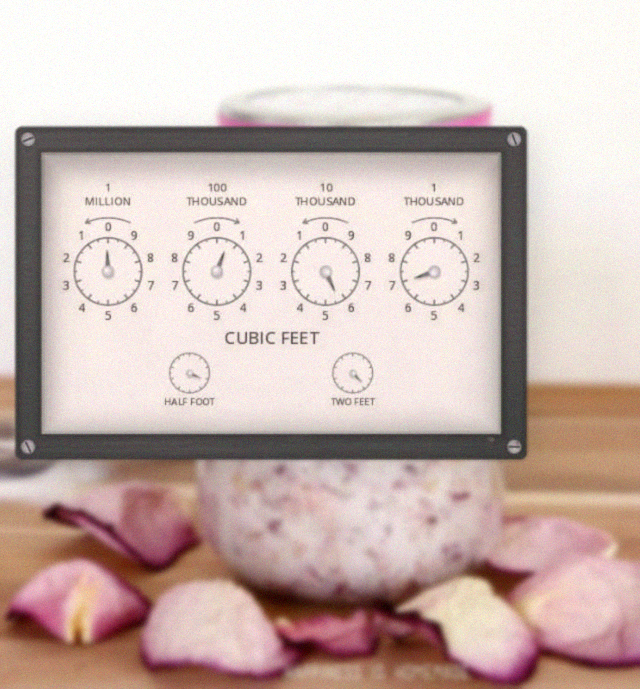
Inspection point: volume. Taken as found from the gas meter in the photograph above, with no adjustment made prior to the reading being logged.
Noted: 5700 ft³
